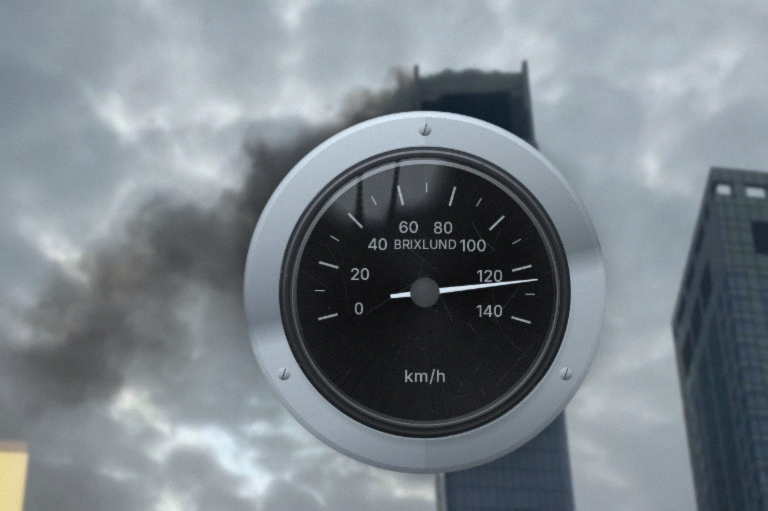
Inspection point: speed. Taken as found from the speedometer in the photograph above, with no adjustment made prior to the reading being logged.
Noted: 125 km/h
